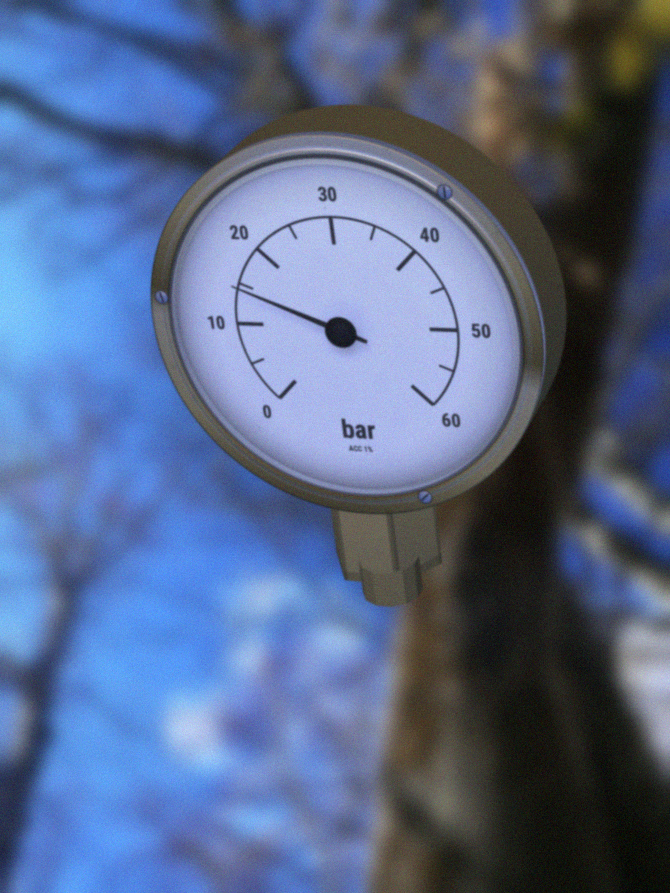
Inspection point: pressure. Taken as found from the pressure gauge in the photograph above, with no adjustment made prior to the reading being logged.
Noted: 15 bar
